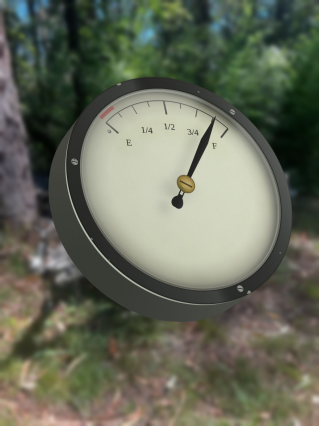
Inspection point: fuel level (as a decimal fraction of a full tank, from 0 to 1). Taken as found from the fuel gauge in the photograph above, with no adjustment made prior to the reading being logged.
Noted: 0.875
